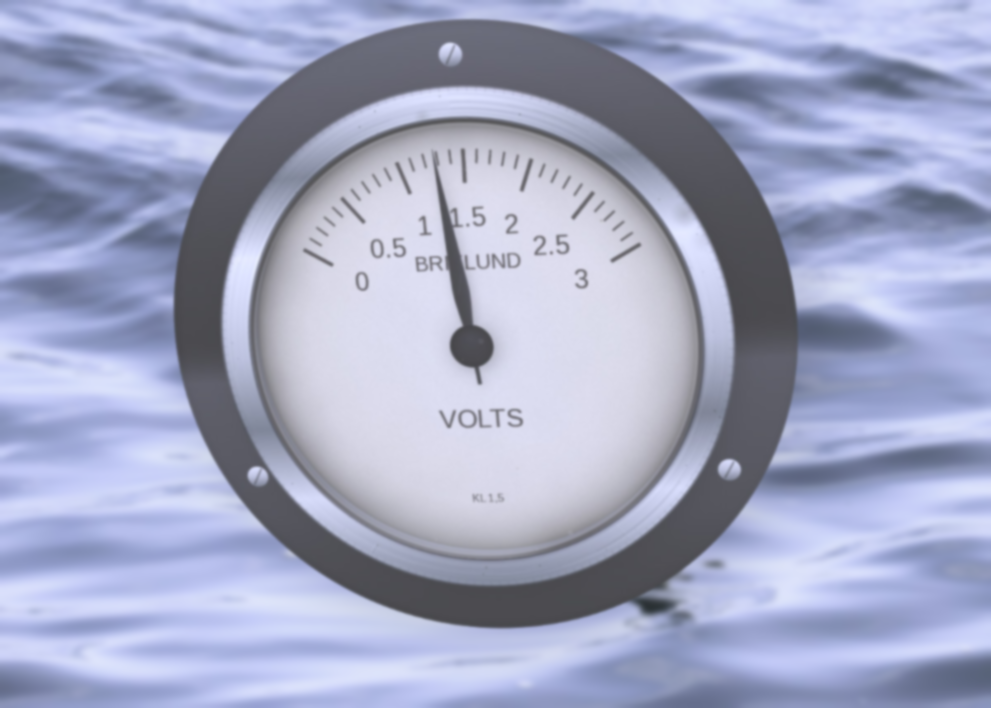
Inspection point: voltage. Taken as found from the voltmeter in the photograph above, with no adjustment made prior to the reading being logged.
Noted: 1.3 V
